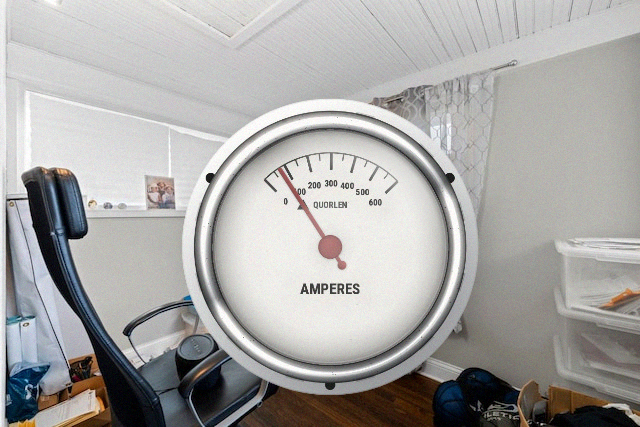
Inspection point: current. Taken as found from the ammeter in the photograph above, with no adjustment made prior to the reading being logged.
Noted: 75 A
